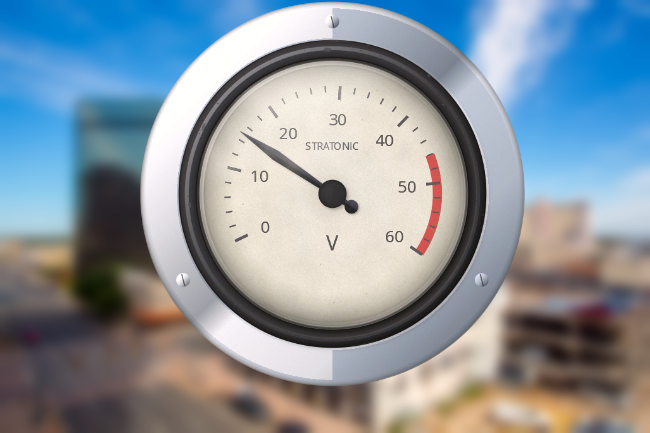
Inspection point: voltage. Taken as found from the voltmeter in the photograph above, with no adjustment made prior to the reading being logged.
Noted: 15 V
